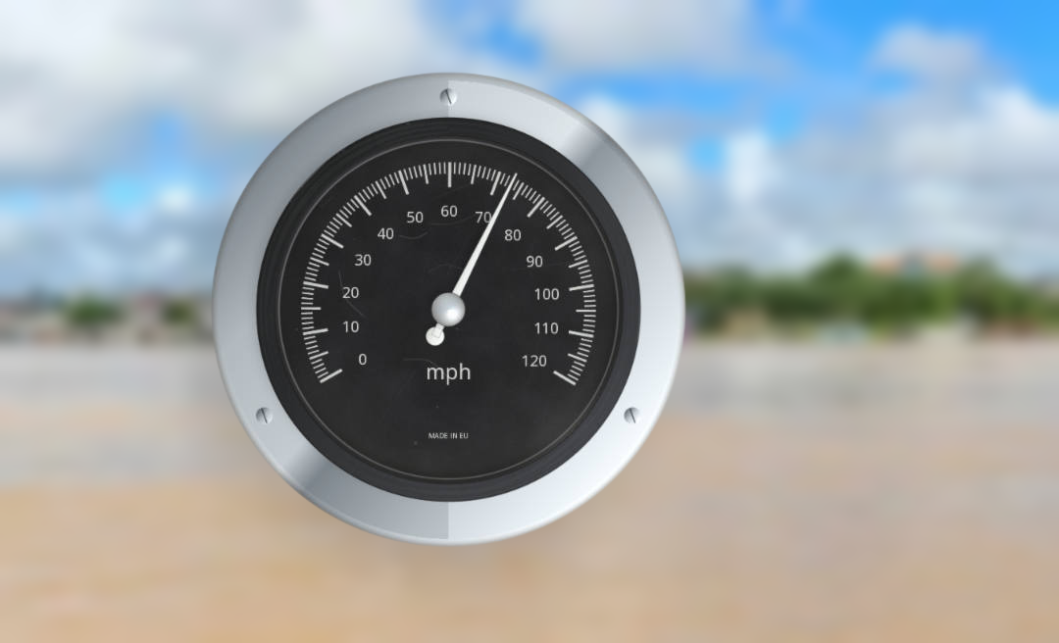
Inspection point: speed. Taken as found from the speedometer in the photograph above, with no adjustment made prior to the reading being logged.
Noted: 73 mph
